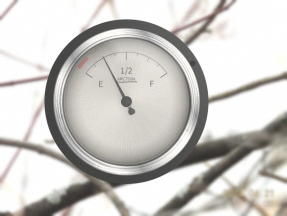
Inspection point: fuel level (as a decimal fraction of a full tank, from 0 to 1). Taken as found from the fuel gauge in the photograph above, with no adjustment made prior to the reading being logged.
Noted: 0.25
